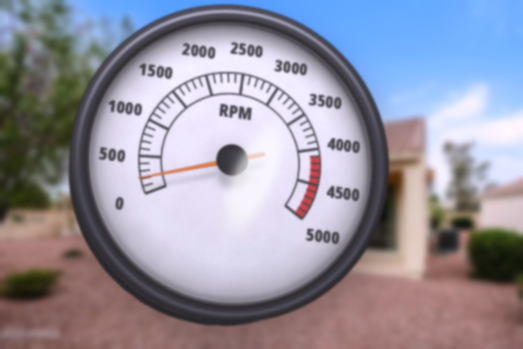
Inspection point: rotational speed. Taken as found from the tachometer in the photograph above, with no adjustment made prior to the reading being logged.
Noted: 200 rpm
